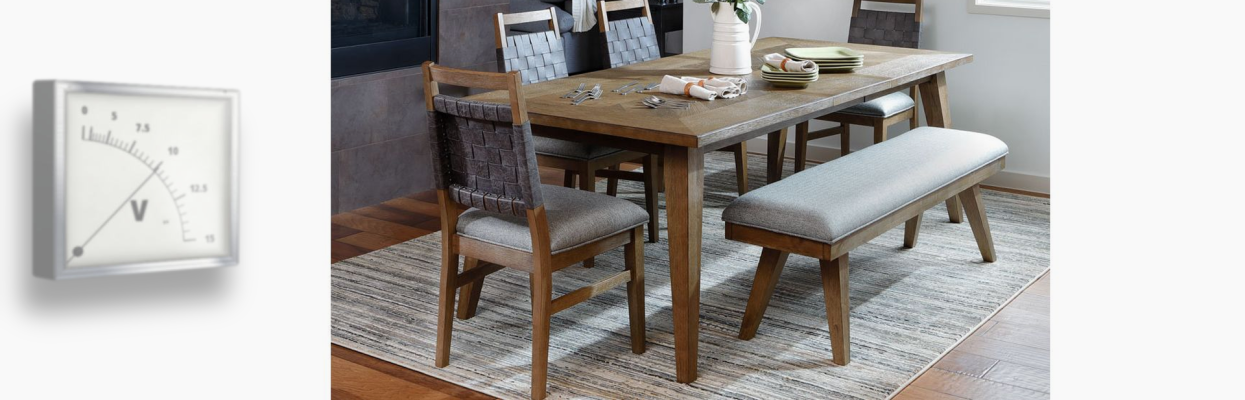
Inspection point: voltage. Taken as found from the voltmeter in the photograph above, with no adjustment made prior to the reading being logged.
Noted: 10 V
